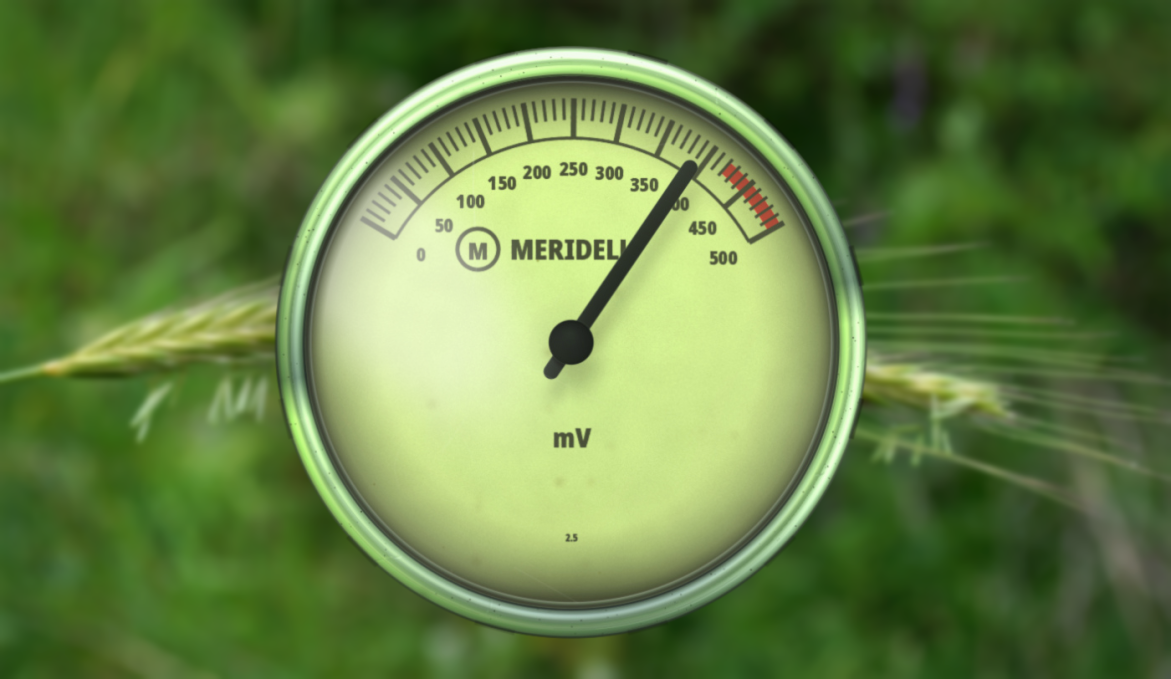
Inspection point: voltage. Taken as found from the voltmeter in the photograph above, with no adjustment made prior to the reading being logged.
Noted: 390 mV
